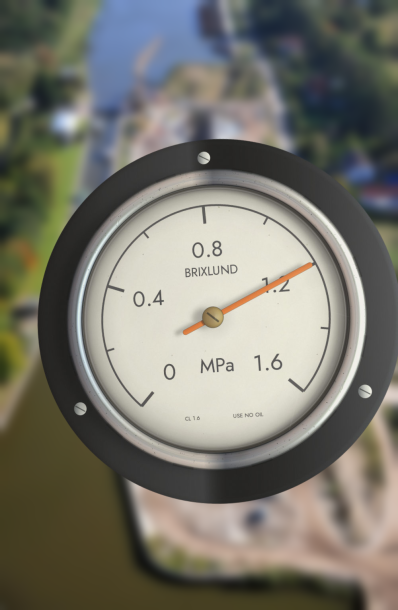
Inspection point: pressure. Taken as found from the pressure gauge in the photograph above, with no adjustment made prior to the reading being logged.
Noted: 1.2 MPa
